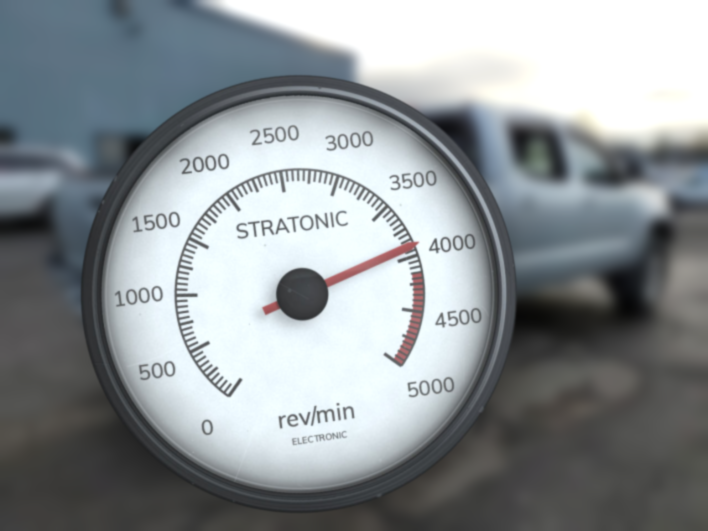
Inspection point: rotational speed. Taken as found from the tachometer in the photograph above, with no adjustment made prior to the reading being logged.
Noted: 3900 rpm
